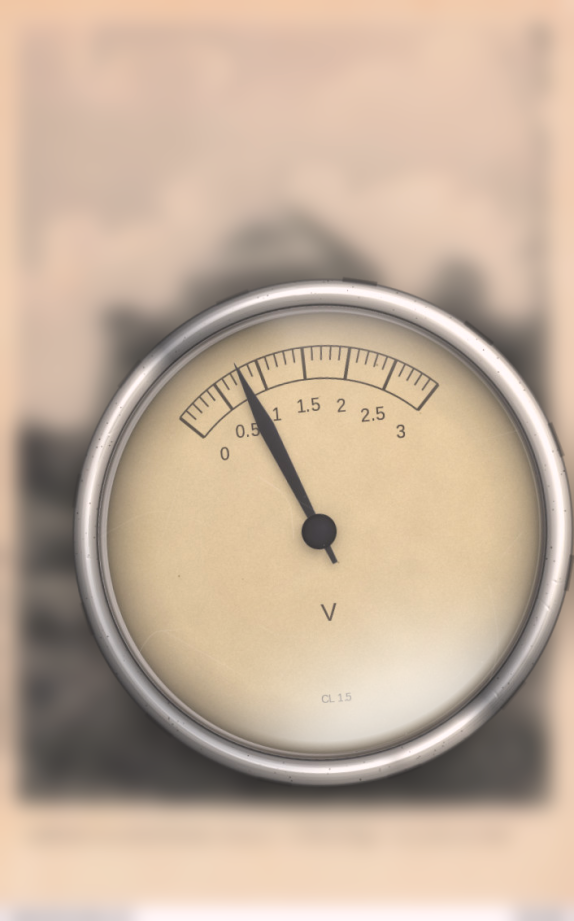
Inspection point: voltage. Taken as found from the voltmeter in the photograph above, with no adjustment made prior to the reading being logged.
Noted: 0.8 V
